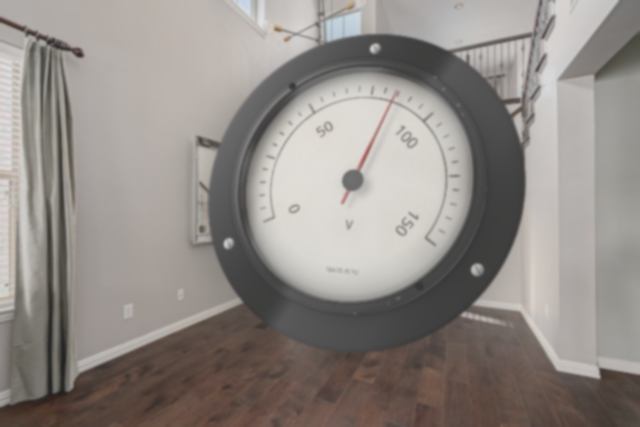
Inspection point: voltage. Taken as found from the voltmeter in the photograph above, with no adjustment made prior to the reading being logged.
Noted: 85 V
